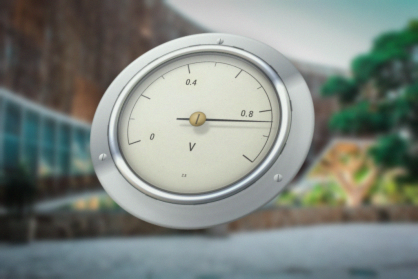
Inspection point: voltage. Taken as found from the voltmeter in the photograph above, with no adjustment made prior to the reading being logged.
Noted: 0.85 V
